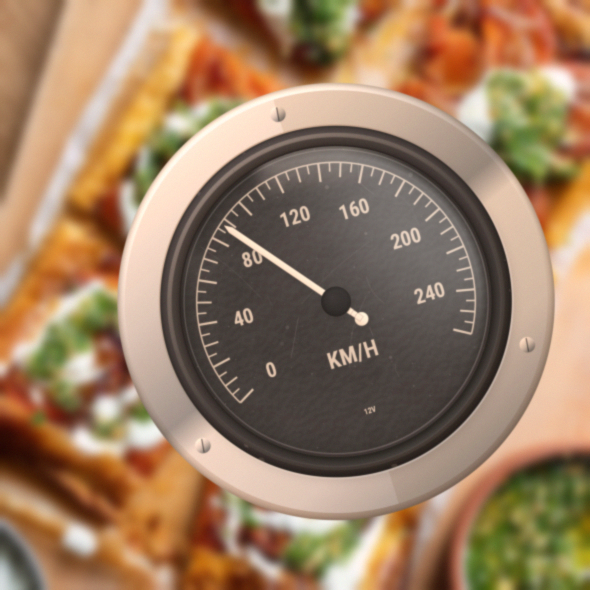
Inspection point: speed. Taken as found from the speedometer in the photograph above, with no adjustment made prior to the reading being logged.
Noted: 87.5 km/h
